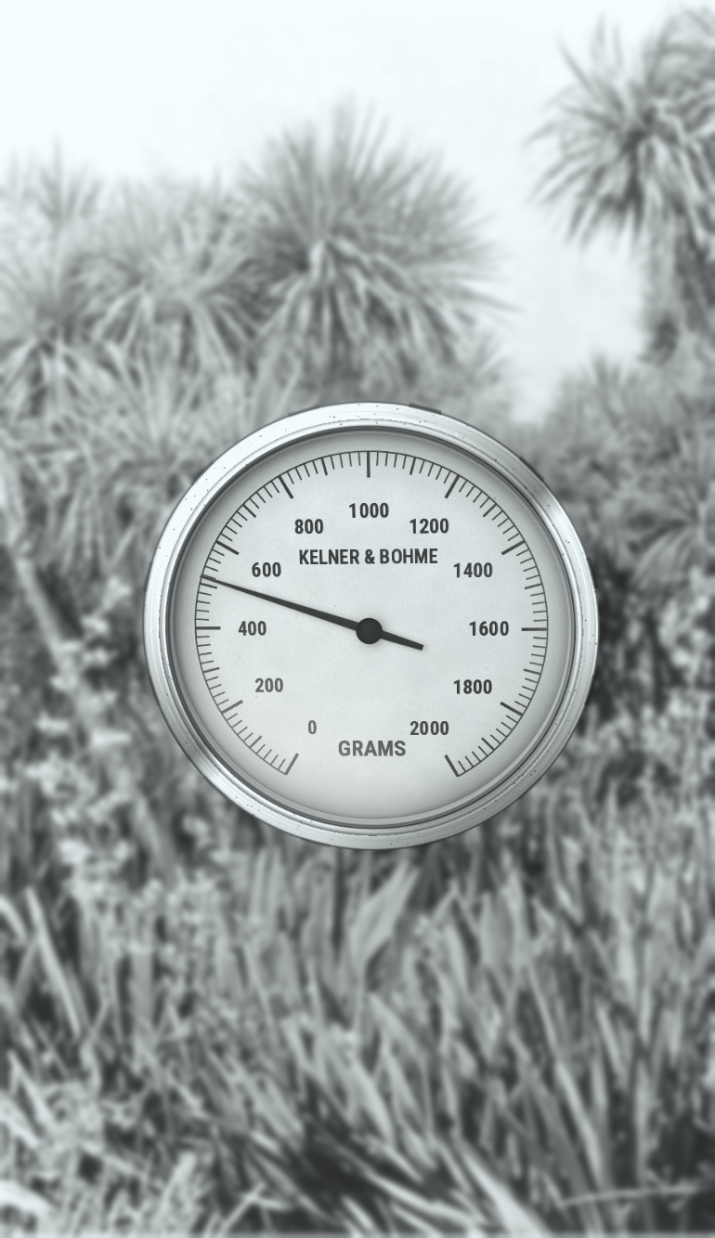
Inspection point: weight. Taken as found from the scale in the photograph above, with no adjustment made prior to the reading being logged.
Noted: 520 g
